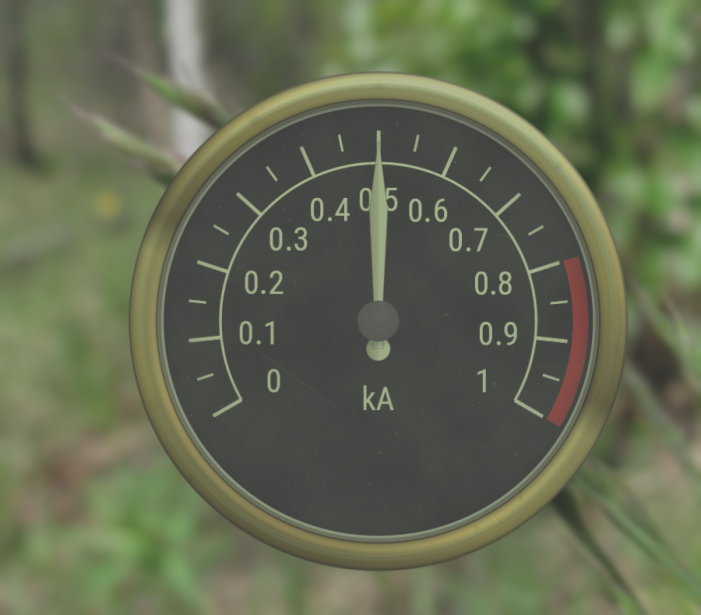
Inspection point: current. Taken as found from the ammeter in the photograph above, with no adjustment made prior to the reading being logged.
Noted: 0.5 kA
